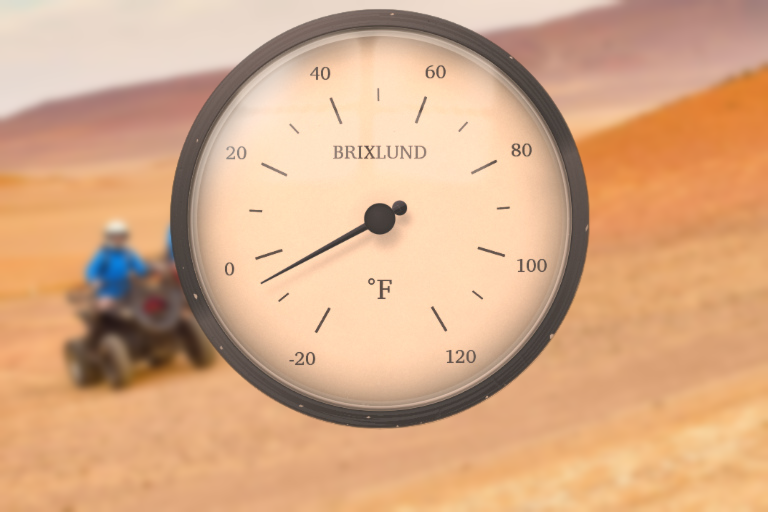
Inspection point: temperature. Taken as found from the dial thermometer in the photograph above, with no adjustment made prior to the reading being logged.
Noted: -5 °F
